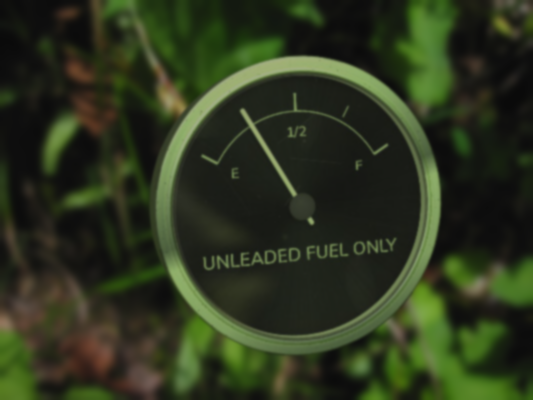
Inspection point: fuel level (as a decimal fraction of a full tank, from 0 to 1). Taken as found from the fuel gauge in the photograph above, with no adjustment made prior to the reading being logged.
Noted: 0.25
